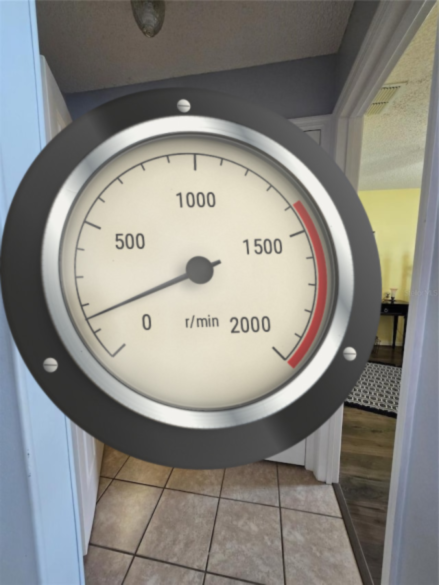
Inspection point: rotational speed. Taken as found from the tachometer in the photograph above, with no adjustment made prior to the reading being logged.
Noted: 150 rpm
